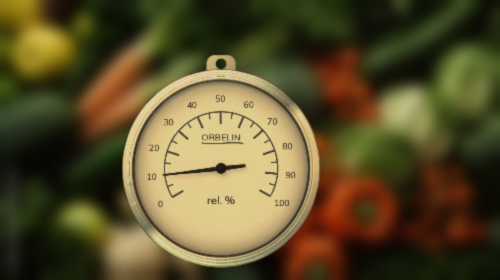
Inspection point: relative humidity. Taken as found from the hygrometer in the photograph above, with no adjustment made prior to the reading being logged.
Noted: 10 %
